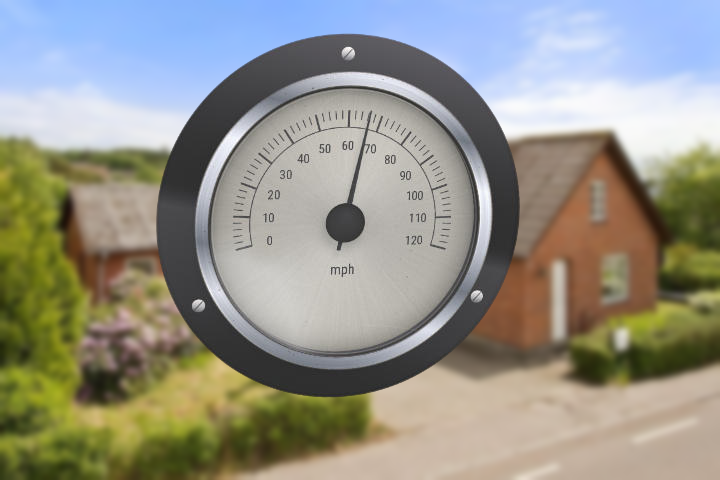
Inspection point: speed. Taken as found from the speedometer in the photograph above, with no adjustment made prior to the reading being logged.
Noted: 66 mph
